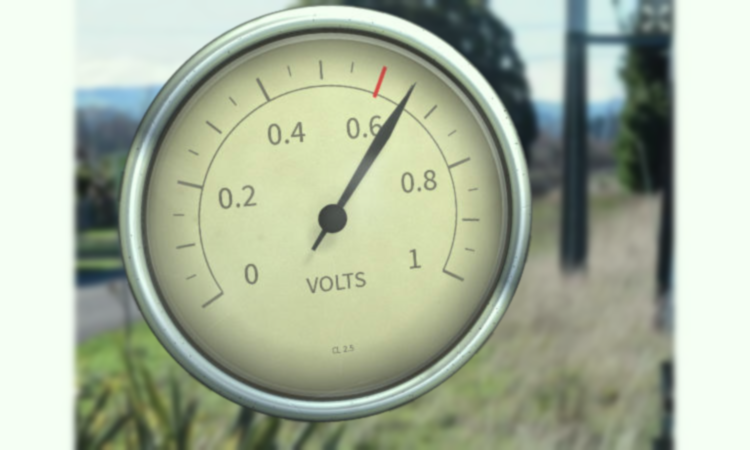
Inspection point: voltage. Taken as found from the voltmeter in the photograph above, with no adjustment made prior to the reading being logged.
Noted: 0.65 V
